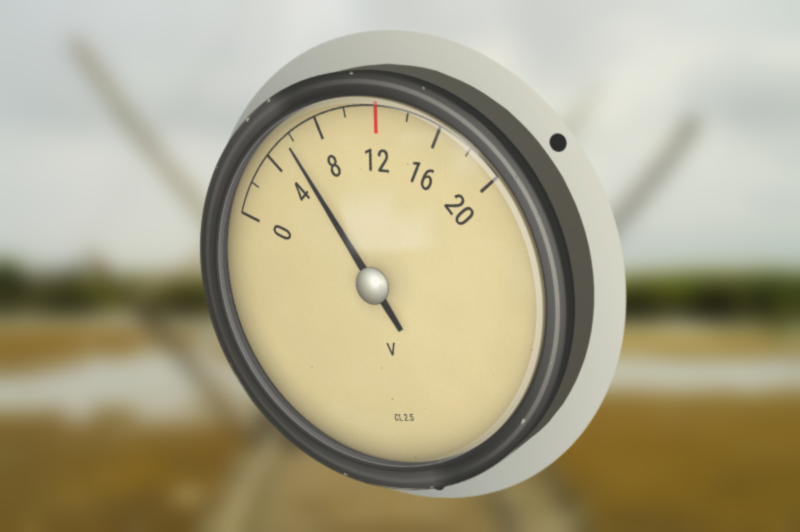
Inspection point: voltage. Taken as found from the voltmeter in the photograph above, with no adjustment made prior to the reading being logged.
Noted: 6 V
